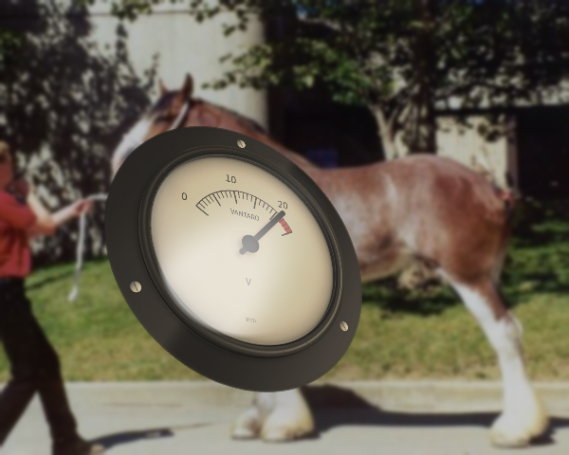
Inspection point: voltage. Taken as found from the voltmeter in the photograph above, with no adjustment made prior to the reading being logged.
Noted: 21 V
